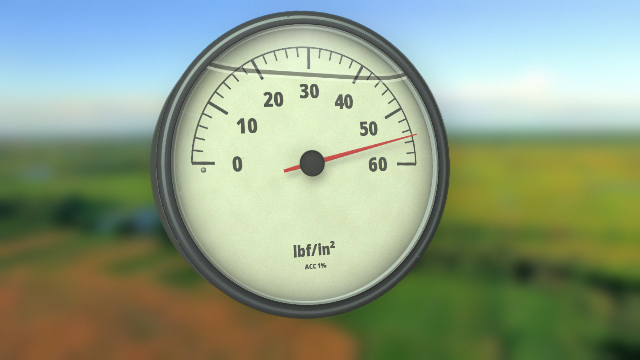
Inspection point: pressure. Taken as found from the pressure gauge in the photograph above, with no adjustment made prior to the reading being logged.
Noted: 55 psi
